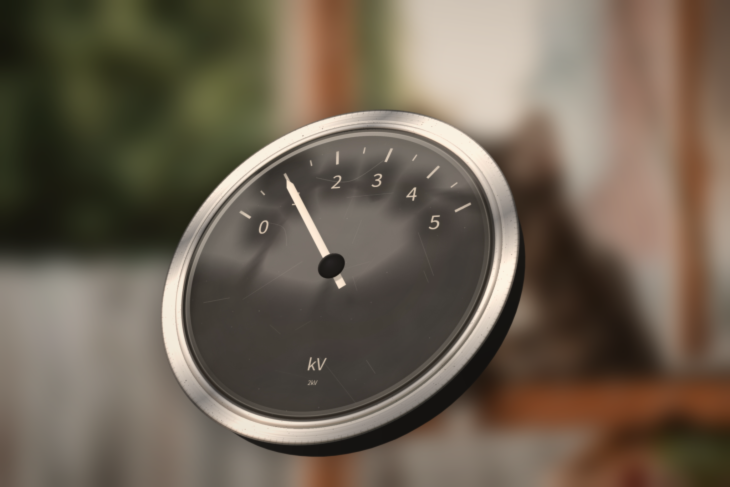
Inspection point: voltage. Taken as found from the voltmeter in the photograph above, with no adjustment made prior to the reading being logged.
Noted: 1 kV
